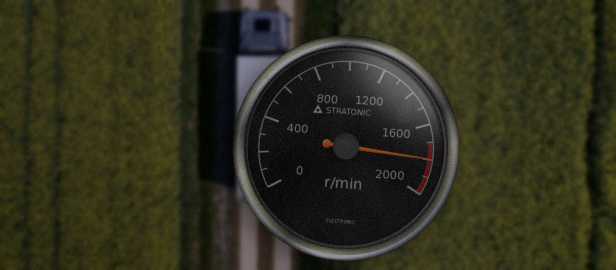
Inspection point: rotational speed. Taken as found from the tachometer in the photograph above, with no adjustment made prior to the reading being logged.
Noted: 1800 rpm
